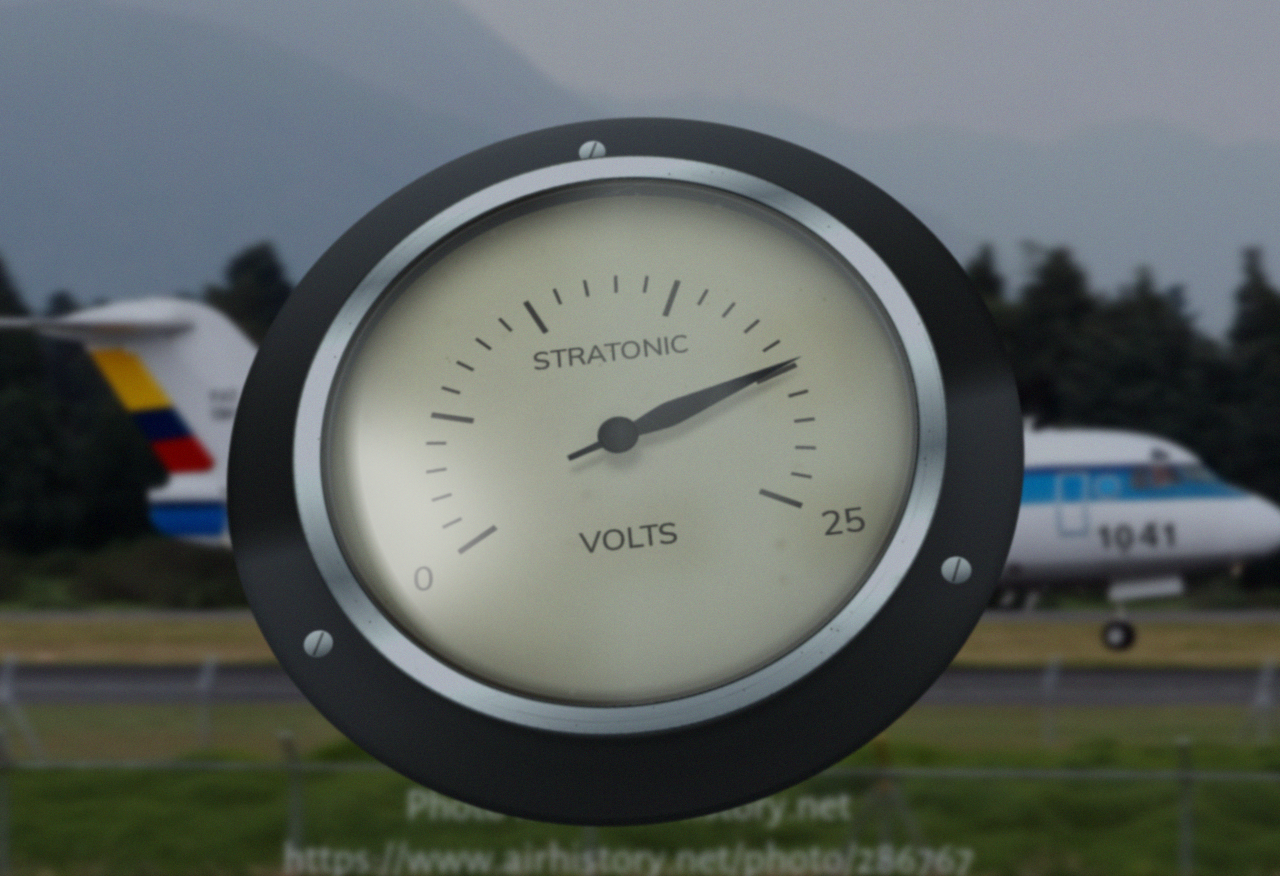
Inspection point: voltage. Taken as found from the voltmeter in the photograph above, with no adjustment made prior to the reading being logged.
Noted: 20 V
